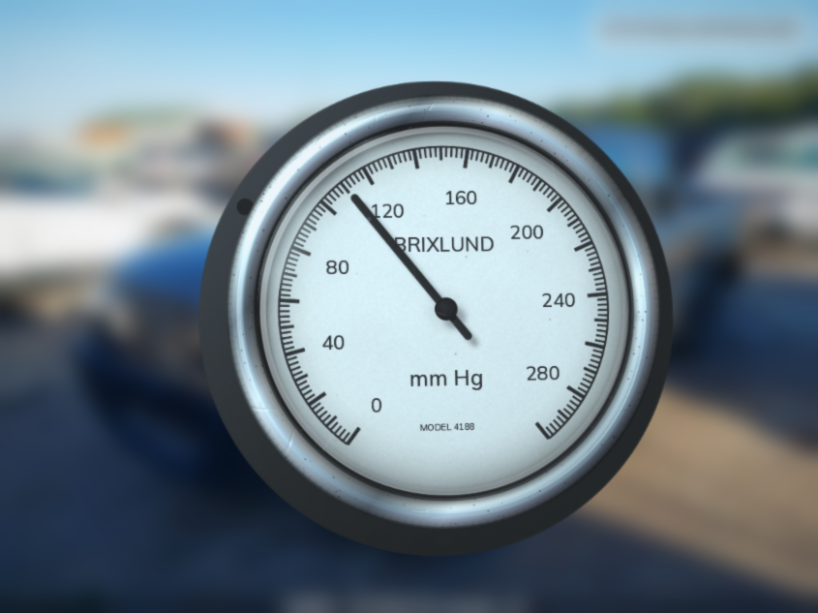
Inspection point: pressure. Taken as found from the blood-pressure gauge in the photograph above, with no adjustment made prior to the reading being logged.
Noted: 110 mmHg
